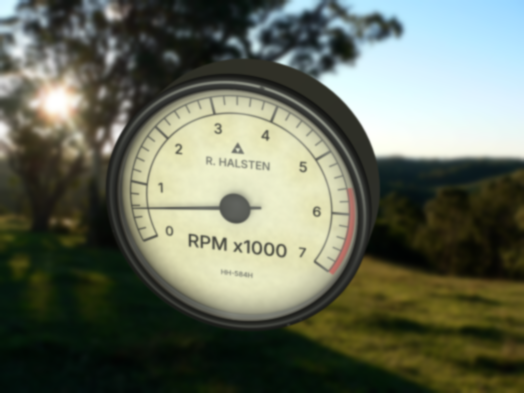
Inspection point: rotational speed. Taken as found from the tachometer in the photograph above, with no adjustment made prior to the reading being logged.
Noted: 600 rpm
